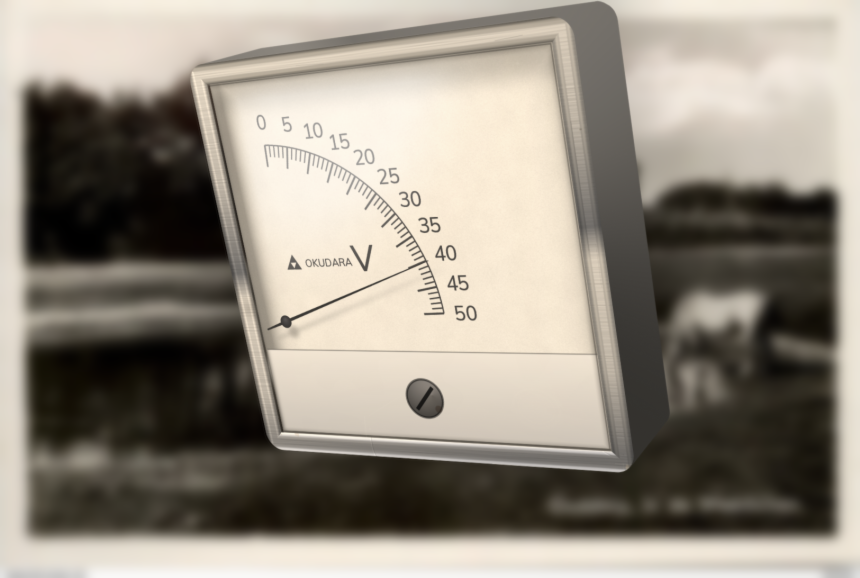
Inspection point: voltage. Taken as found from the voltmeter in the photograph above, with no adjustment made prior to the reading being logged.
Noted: 40 V
